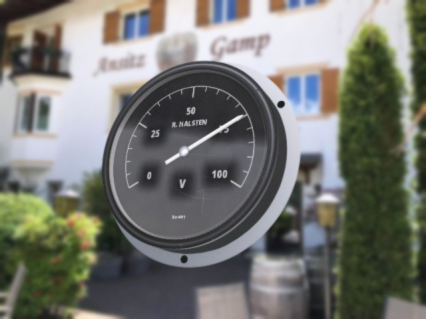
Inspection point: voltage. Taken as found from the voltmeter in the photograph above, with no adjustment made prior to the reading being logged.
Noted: 75 V
